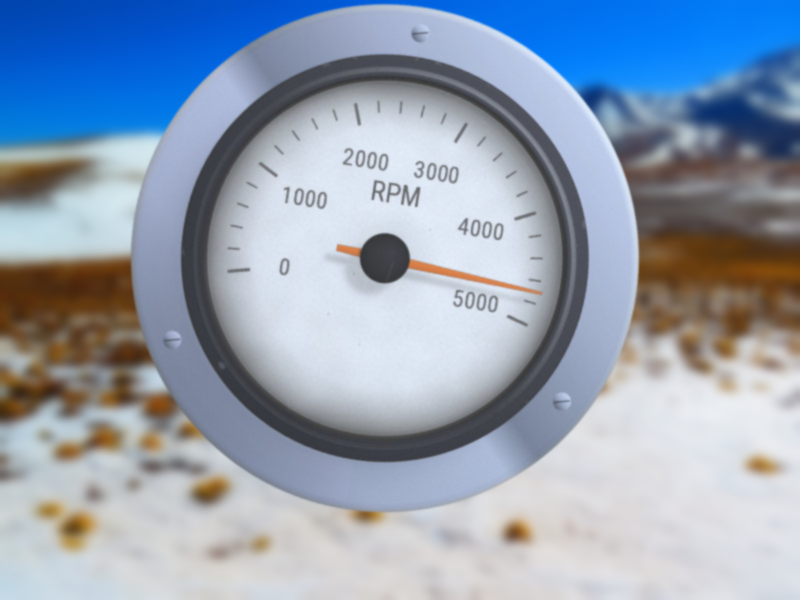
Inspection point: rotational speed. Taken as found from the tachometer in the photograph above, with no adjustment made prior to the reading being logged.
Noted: 4700 rpm
